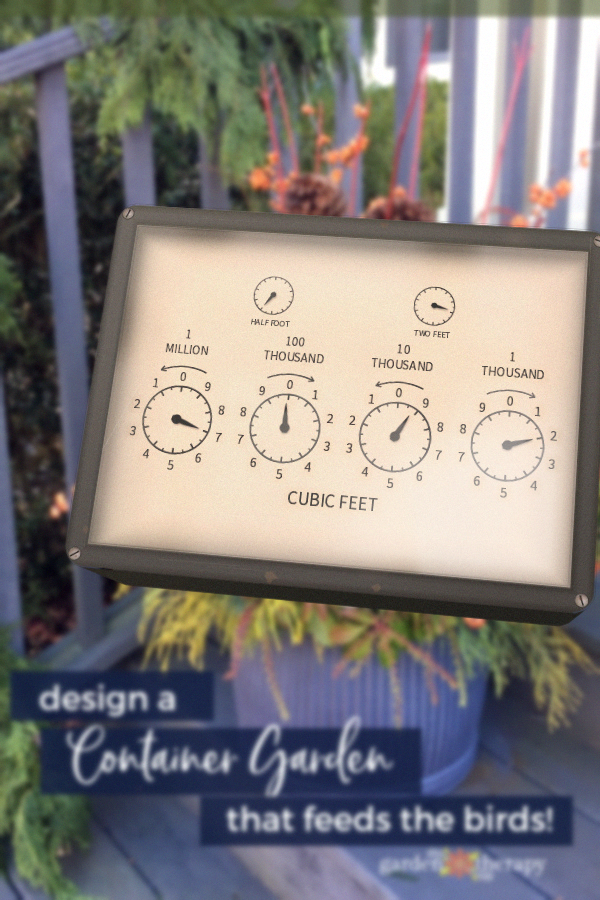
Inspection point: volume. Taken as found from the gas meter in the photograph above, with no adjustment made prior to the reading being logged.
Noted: 699200 ft³
